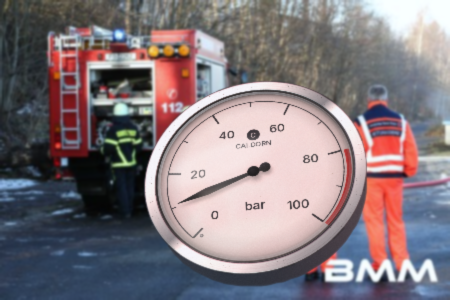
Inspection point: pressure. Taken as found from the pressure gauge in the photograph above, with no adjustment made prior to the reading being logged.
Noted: 10 bar
